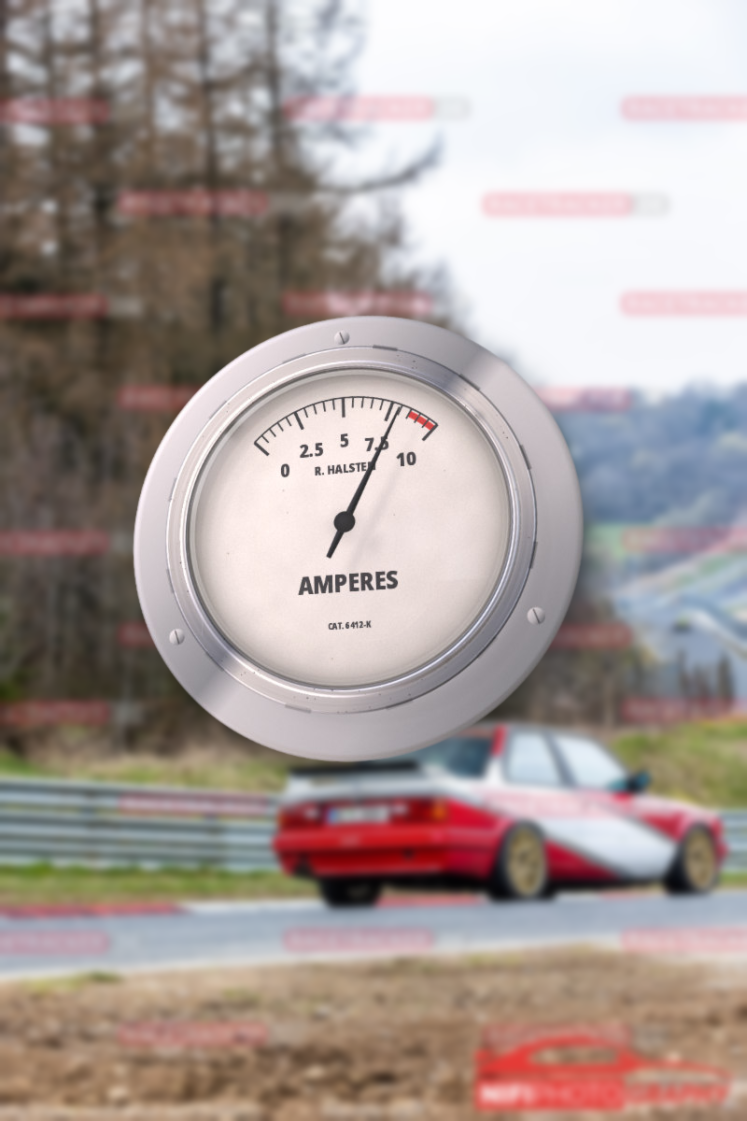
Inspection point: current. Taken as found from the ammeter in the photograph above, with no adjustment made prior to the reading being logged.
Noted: 8 A
